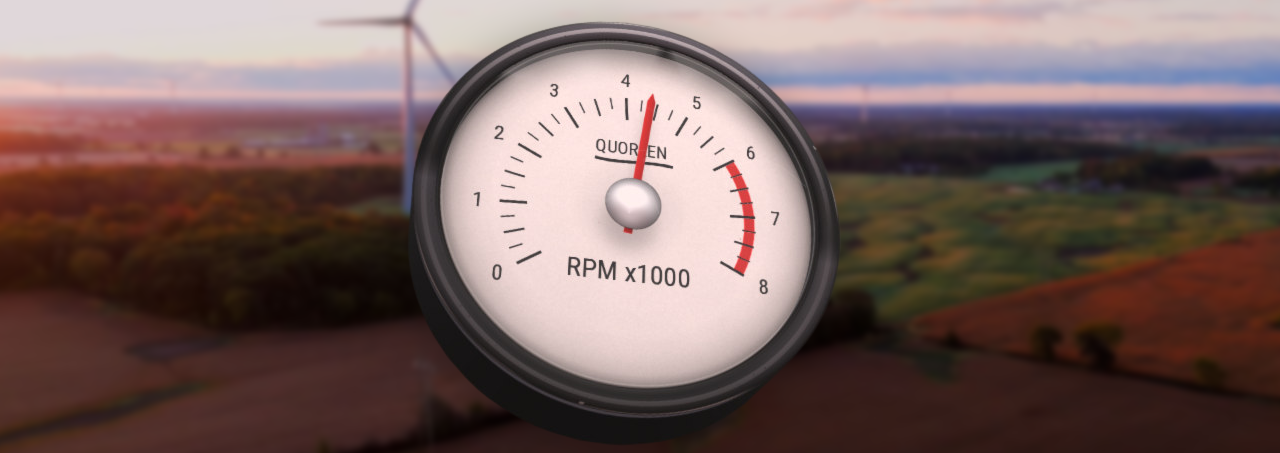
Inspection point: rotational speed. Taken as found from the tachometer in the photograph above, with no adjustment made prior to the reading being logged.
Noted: 4375 rpm
